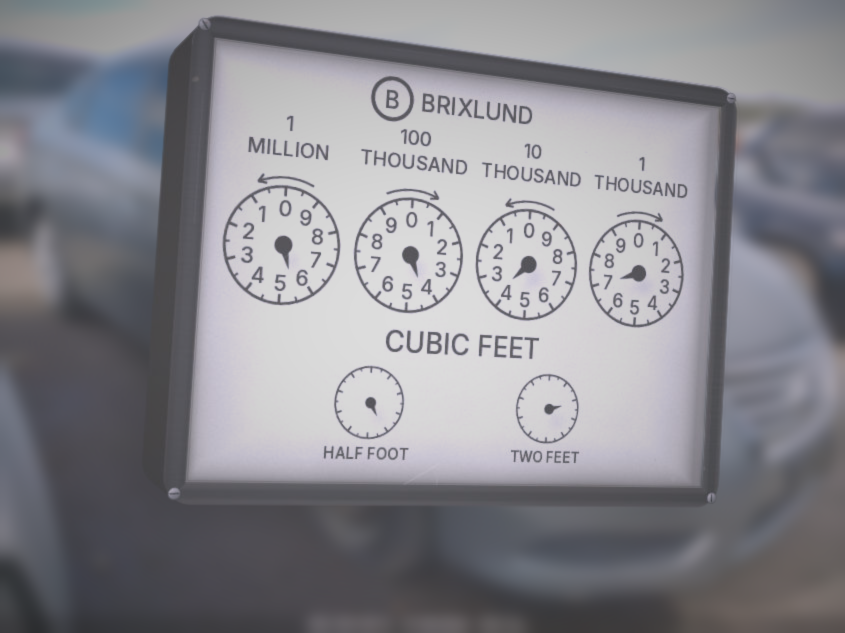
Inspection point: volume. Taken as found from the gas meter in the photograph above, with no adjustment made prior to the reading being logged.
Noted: 543700 ft³
